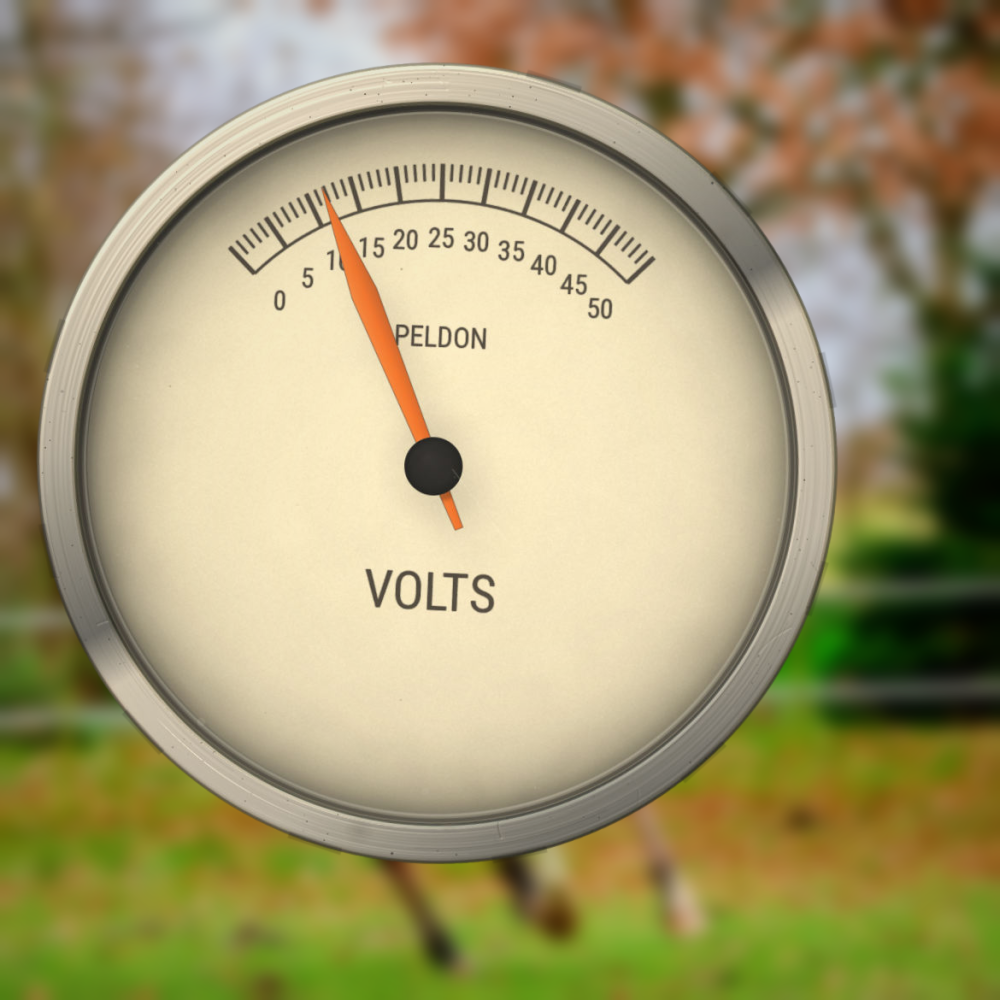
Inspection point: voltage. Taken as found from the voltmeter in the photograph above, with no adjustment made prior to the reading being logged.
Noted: 12 V
